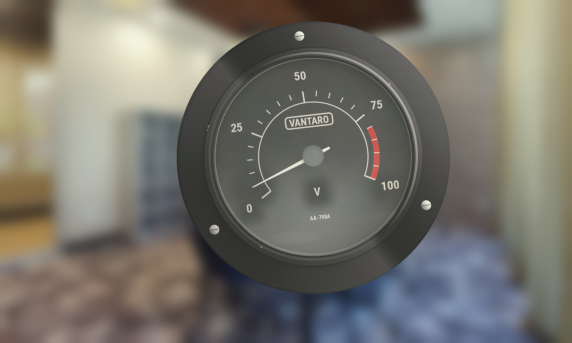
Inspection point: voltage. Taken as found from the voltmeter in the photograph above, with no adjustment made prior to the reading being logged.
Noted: 5 V
